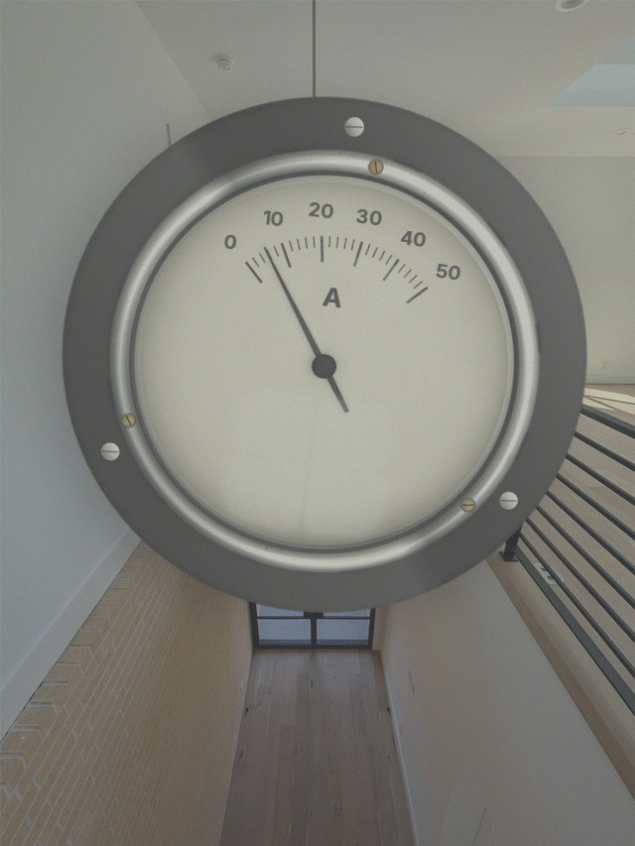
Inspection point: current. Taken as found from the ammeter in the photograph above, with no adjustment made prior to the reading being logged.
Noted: 6 A
